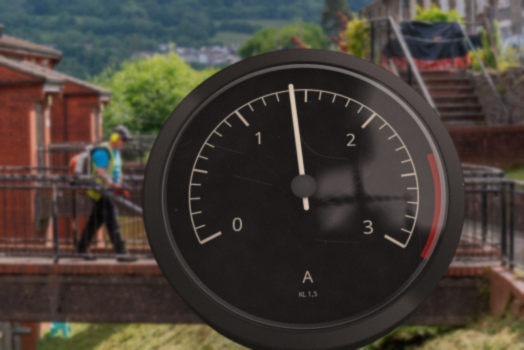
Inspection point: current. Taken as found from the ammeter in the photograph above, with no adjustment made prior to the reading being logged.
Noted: 1.4 A
